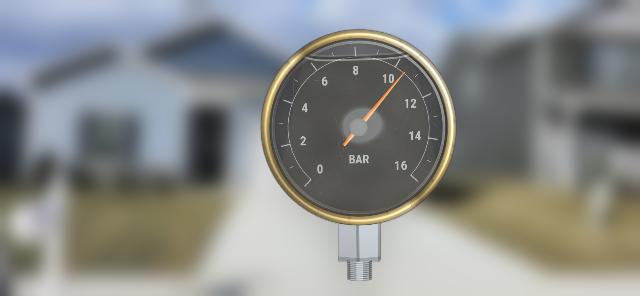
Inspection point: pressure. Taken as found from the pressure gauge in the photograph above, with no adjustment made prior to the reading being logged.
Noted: 10.5 bar
